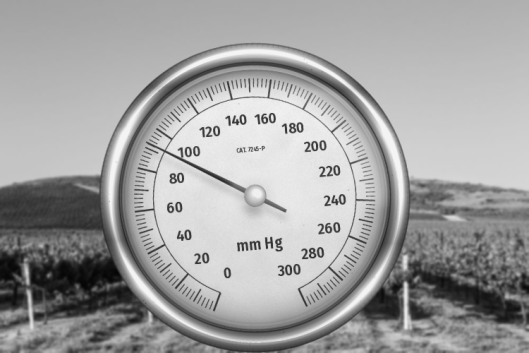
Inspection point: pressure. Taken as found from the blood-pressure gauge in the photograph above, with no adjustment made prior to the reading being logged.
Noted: 92 mmHg
